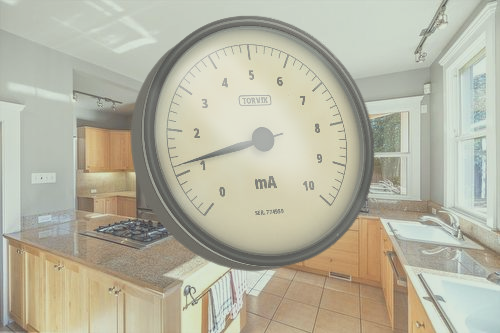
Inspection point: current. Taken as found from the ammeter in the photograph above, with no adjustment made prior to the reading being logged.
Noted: 1.2 mA
